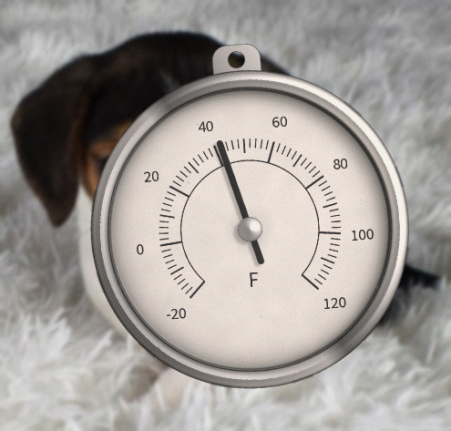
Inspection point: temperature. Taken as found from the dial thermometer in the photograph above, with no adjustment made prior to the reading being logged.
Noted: 42 °F
